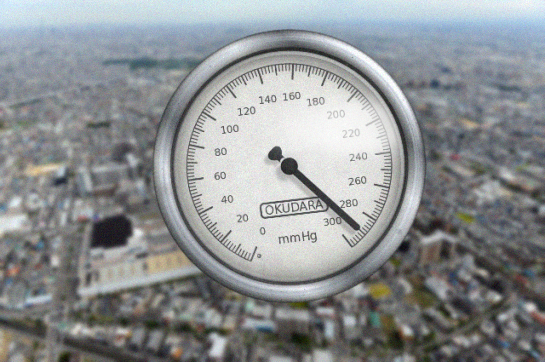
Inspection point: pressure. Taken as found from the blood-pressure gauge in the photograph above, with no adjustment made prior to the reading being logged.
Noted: 290 mmHg
